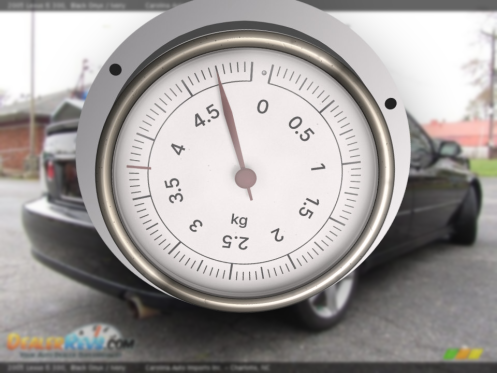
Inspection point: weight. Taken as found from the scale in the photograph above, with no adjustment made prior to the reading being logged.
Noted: 4.75 kg
